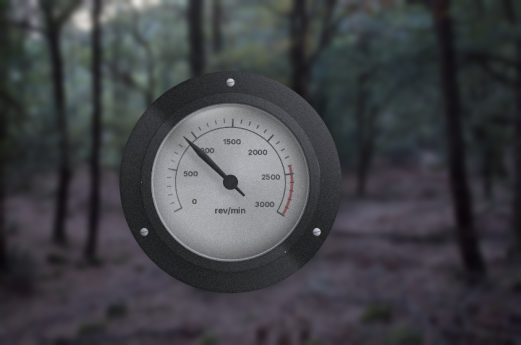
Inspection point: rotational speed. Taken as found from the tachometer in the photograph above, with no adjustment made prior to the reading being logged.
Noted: 900 rpm
